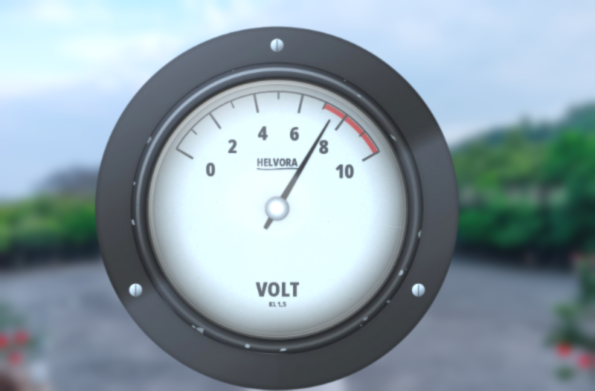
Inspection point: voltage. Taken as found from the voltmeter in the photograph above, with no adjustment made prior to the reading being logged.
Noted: 7.5 V
